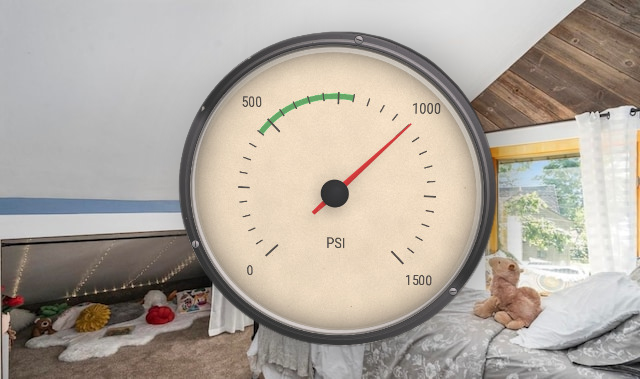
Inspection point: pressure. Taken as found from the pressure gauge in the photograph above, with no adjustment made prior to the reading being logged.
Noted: 1000 psi
